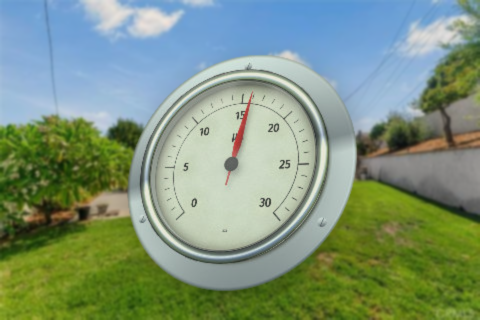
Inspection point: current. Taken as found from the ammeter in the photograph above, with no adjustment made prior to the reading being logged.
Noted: 16 µA
